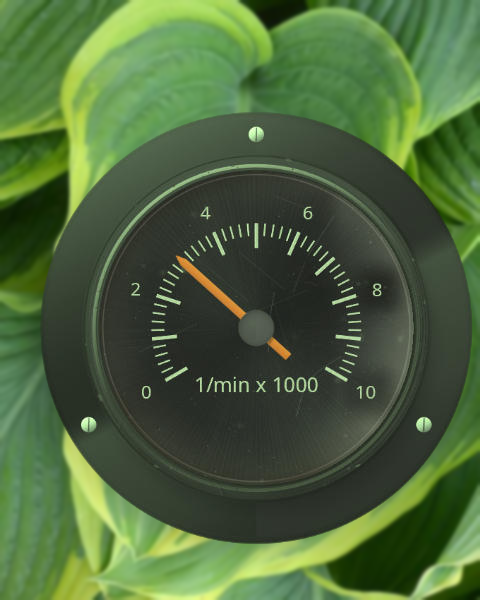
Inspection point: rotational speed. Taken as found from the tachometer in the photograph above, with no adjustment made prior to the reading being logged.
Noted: 3000 rpm
